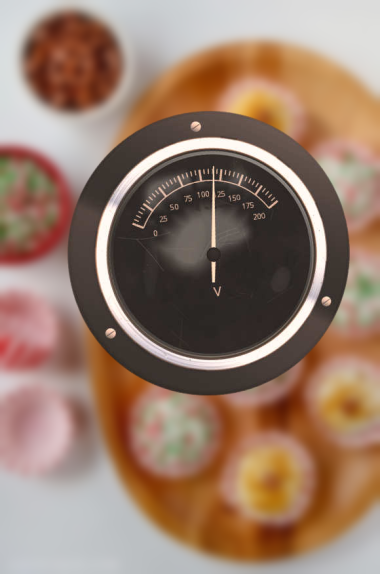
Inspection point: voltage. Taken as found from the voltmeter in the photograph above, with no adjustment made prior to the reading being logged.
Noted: 115 V
